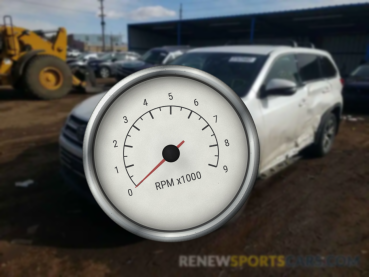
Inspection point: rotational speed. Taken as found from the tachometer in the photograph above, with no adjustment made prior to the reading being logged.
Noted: 0 rpm
